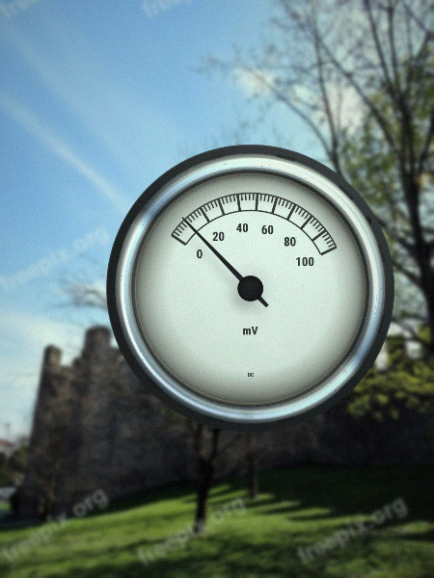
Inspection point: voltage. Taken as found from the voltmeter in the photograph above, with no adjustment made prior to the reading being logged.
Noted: 10 mV
